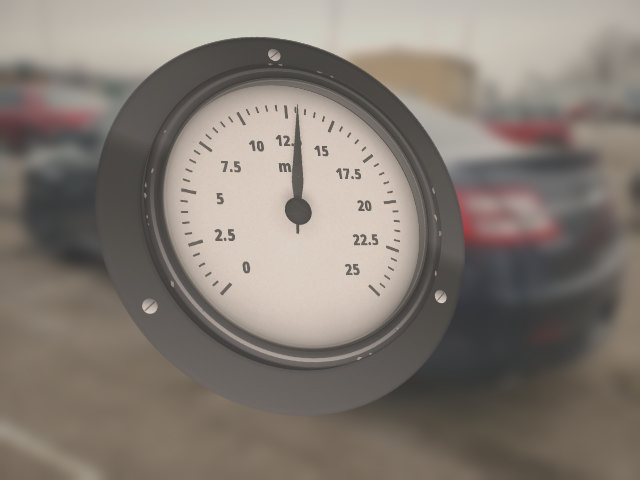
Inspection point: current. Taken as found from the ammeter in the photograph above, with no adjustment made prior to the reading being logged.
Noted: 13 mA
